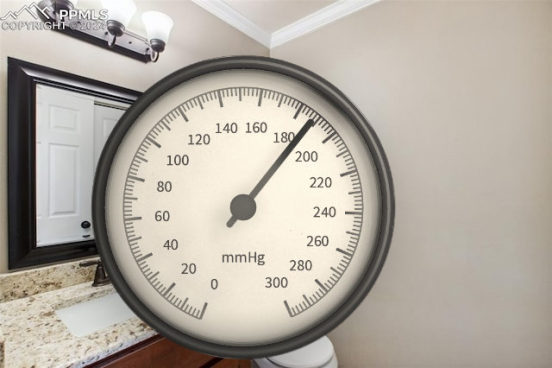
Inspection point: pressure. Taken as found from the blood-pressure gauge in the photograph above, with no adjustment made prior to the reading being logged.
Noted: 188 mmHg
